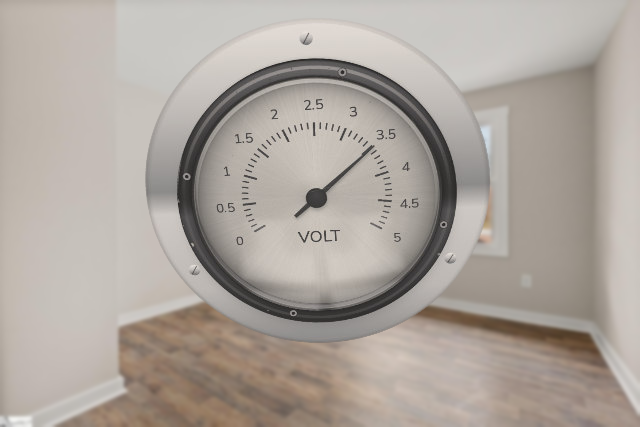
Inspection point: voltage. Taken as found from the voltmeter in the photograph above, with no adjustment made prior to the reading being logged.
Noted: 3.5 V
